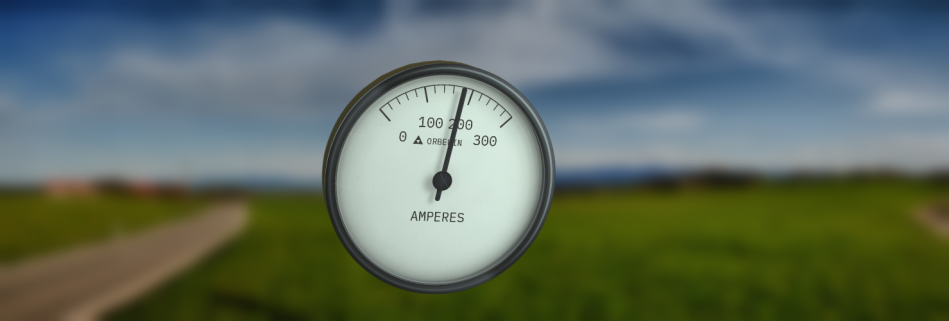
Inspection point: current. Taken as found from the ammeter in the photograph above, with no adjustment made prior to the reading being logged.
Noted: 180 A
